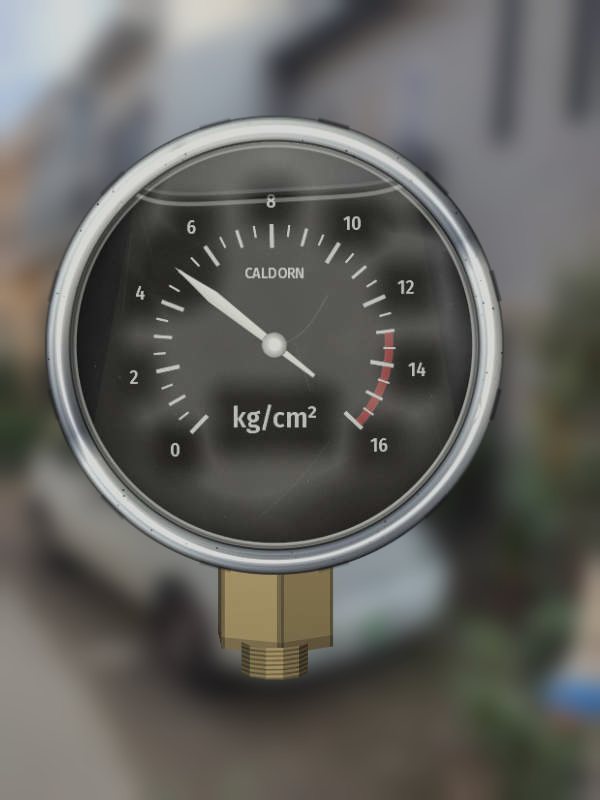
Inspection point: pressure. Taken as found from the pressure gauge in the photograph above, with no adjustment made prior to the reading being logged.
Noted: 5 kg/cm²
